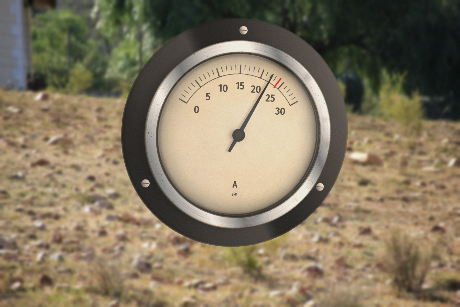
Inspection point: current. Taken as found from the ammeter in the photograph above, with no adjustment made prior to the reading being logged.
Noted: 22 A
